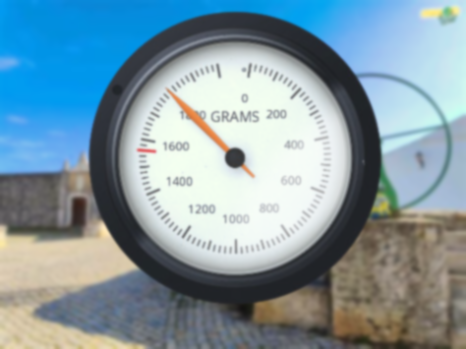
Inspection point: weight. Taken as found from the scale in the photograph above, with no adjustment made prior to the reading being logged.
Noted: 1800 g
